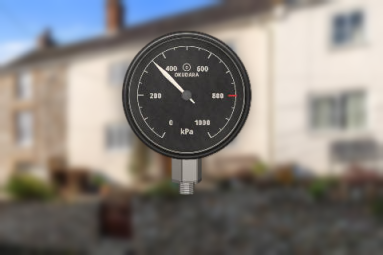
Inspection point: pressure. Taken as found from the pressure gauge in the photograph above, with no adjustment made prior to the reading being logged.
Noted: 350 kPa
